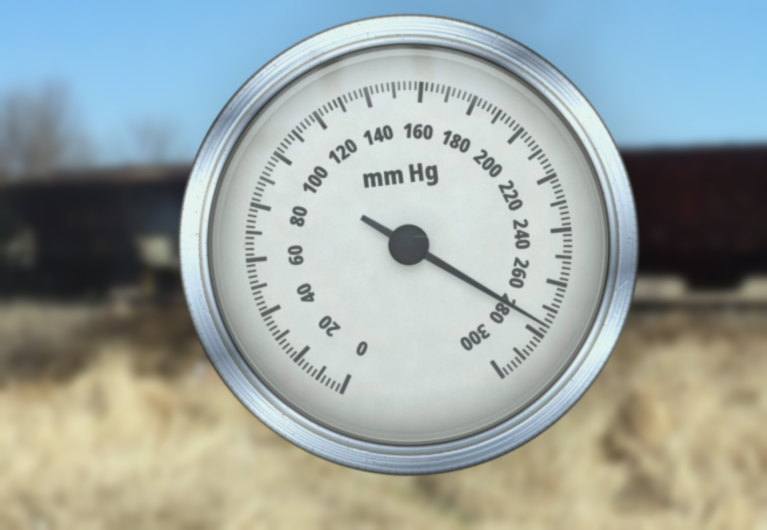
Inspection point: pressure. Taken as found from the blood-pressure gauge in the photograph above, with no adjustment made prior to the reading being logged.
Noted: 276 mmHg
